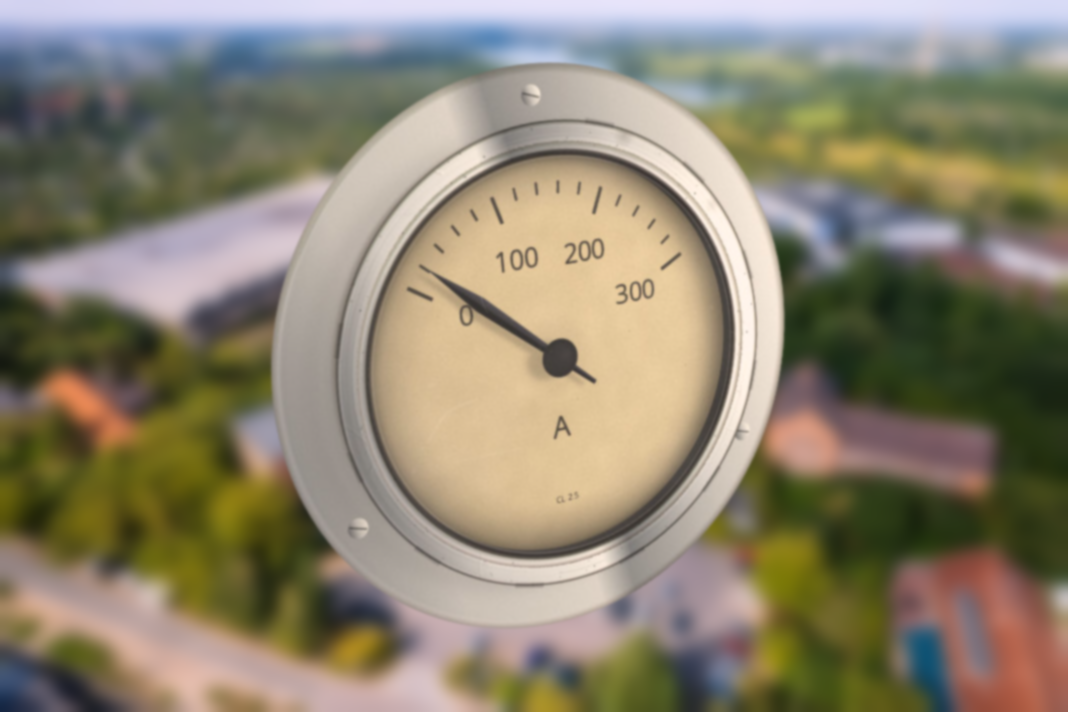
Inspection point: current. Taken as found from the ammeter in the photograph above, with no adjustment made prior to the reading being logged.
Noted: 20 A
